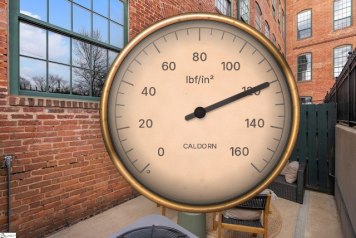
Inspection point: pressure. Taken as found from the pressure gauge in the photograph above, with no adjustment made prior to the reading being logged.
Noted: 120 psi
